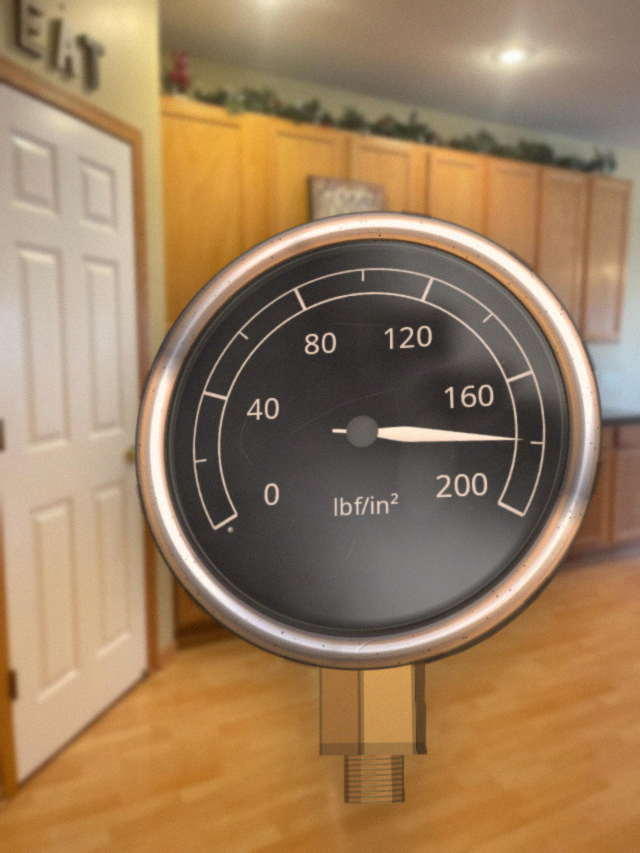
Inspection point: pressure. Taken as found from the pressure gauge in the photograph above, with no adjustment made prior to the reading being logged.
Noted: 180 psi
